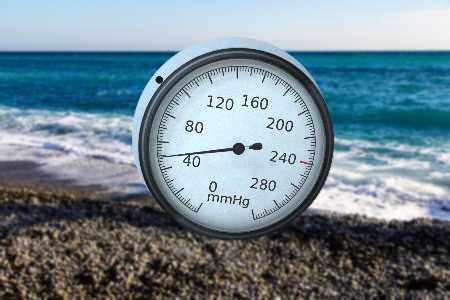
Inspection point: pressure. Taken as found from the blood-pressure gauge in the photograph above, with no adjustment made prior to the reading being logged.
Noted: 50 mmHg
